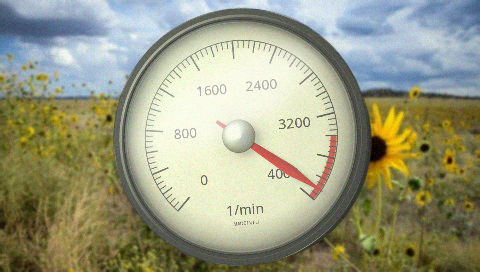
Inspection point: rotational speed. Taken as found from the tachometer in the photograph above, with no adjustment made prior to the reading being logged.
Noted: 3900 rpm
